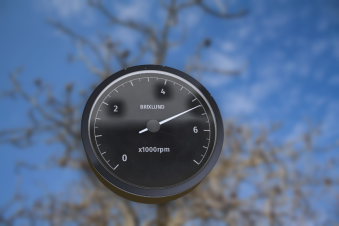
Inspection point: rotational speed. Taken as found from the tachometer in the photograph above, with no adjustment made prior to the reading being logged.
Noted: 5250 rpm
